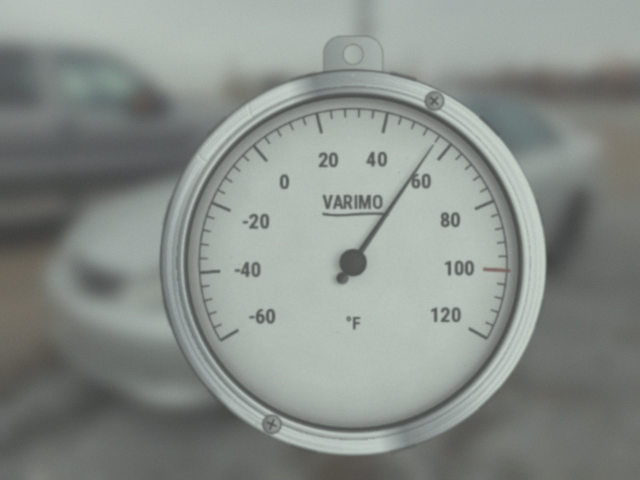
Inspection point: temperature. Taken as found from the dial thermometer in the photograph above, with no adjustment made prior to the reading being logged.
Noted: 56 °F
